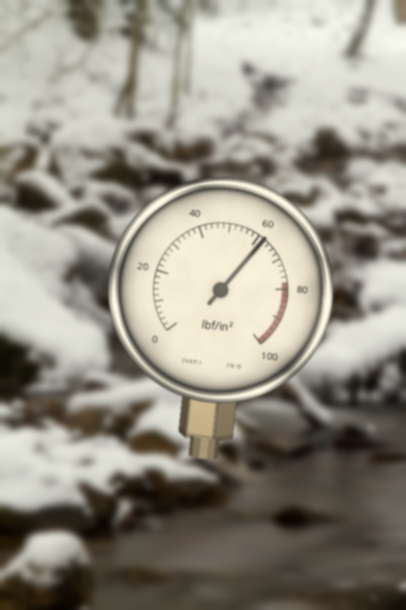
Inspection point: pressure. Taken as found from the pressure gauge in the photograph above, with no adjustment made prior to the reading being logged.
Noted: 62 psi
